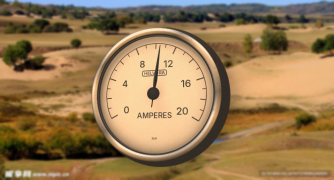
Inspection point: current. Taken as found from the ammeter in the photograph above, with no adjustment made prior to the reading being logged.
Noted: 10.5 A
